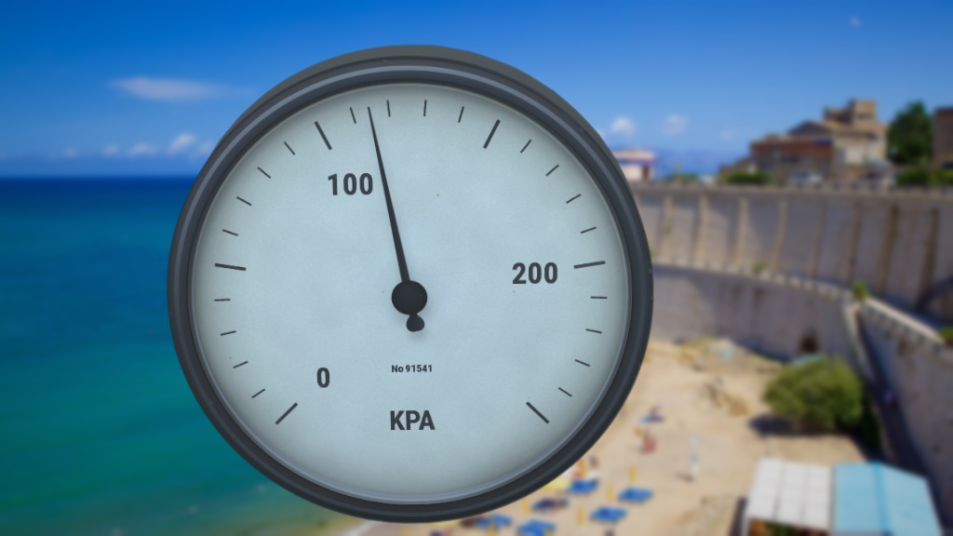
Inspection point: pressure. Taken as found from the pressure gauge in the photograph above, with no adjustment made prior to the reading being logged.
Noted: 115 kPa
